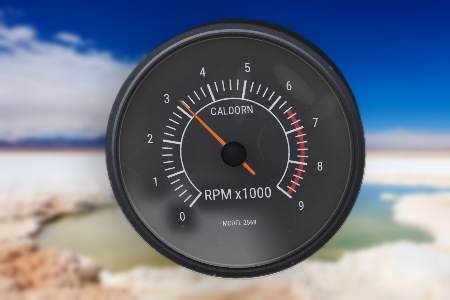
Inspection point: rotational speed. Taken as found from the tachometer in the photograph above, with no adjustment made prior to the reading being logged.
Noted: 3200 rpm
